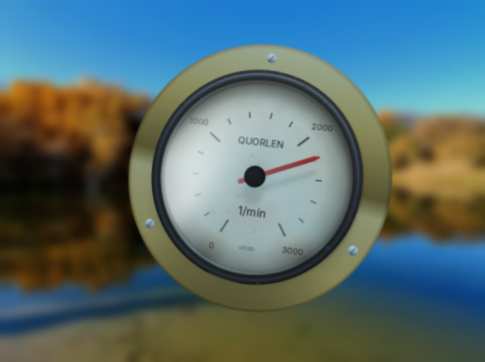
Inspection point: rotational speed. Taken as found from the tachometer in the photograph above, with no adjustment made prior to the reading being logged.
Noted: 2200 rpm
